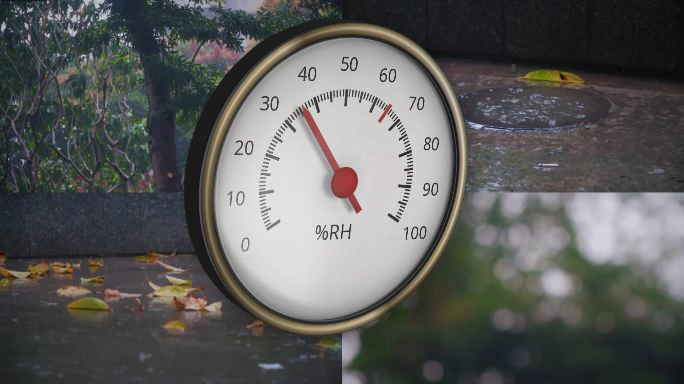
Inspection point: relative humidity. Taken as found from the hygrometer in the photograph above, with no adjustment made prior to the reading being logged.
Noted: 35 %
